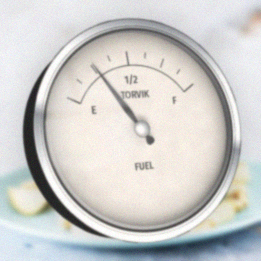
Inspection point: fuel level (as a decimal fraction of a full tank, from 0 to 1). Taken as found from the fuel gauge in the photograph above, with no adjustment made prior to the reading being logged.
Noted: 0.25
